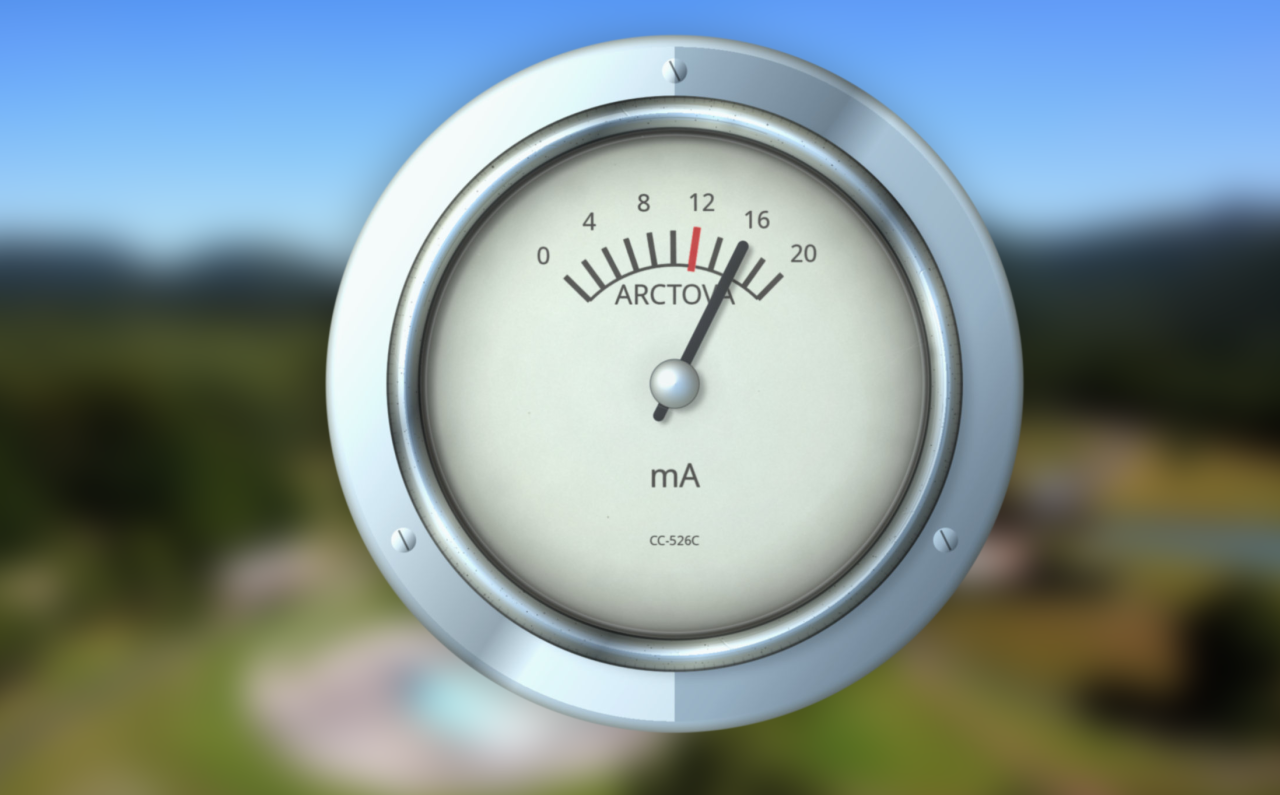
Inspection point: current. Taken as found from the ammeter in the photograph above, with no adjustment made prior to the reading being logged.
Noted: 16 mA
